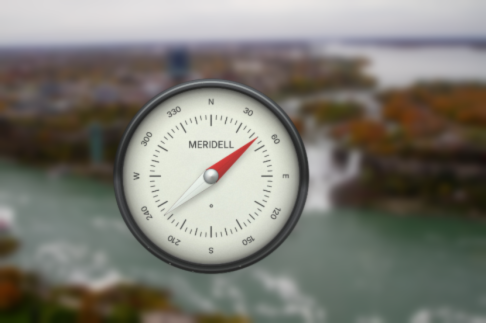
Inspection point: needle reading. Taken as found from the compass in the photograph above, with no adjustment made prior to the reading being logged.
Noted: 50 °
